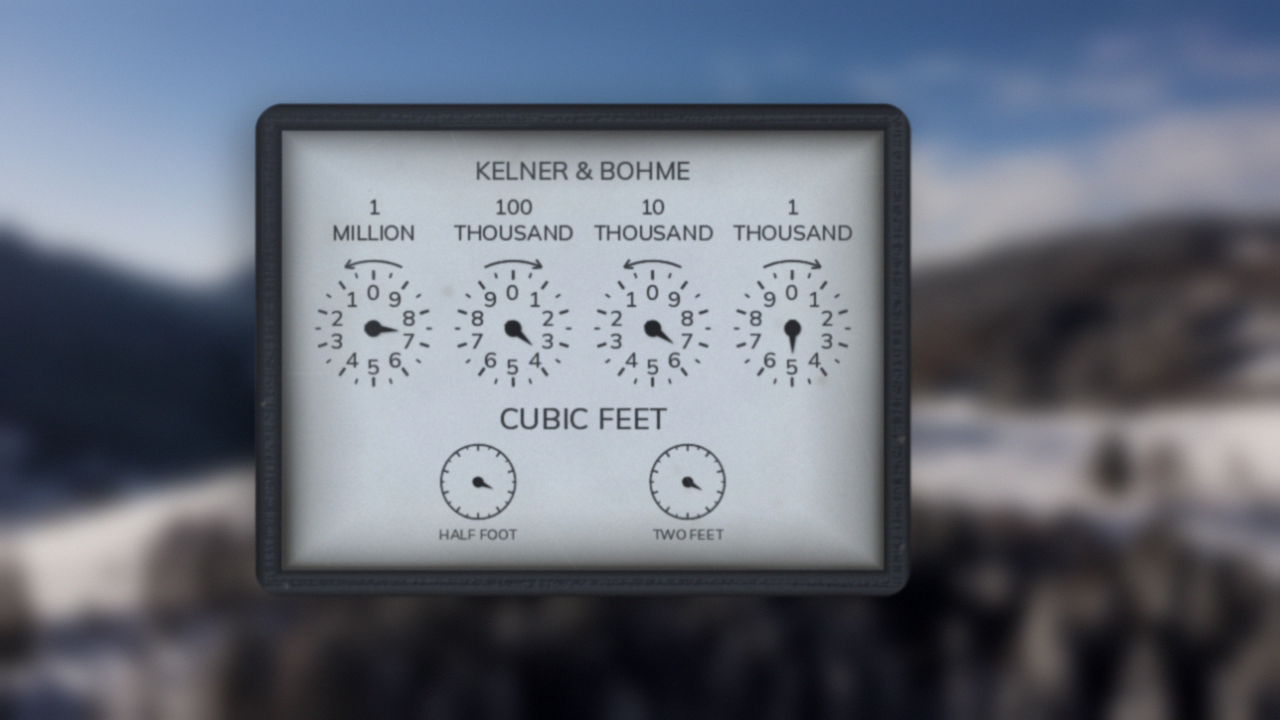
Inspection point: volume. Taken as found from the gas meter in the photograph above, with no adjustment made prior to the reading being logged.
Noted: 736500 ft³
